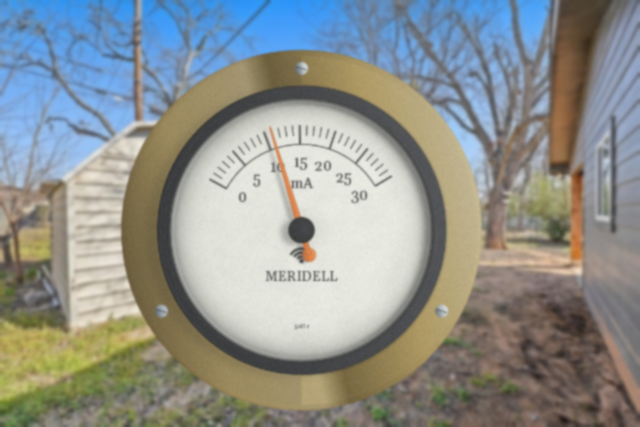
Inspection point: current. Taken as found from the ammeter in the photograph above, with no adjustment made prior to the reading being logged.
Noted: 11 mA
